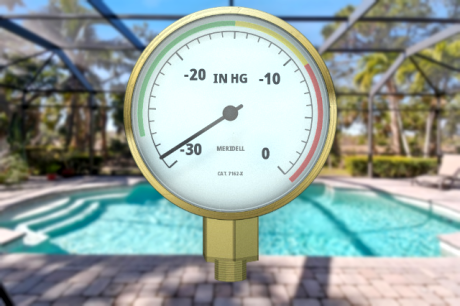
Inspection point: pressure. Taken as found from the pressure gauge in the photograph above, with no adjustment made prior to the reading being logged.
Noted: -29 inHg
